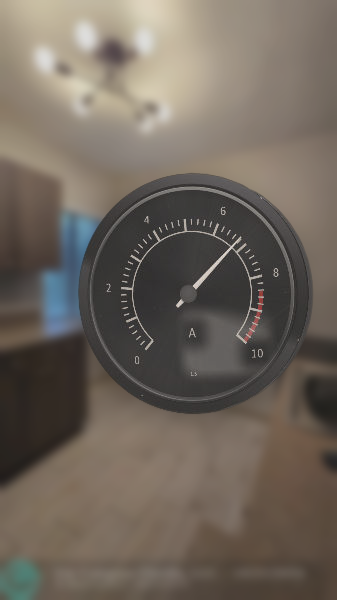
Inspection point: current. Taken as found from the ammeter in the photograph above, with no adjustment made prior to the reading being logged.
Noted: 6.8 A
